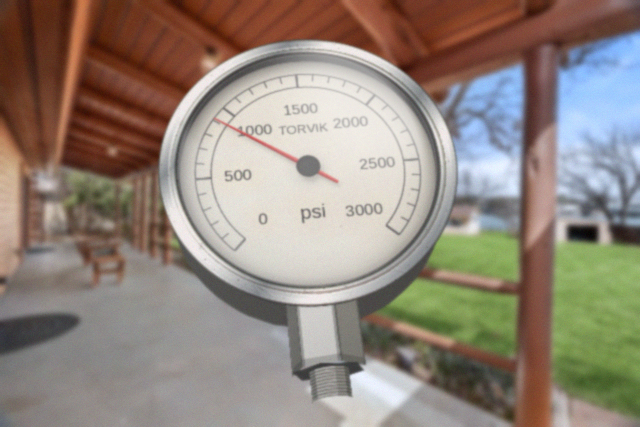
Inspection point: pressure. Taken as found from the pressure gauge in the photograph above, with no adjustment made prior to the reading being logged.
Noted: 900 psi
